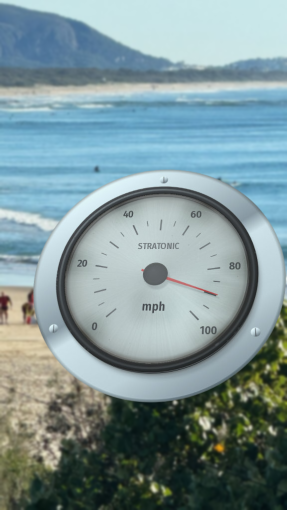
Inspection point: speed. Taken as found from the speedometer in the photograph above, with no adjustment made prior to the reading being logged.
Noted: 90 mph
